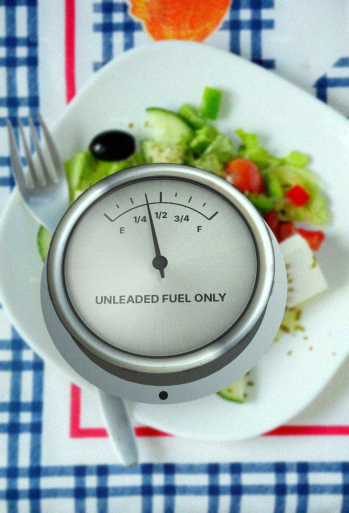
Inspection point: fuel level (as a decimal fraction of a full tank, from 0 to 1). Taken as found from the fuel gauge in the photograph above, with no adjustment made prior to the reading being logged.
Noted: 0.375
